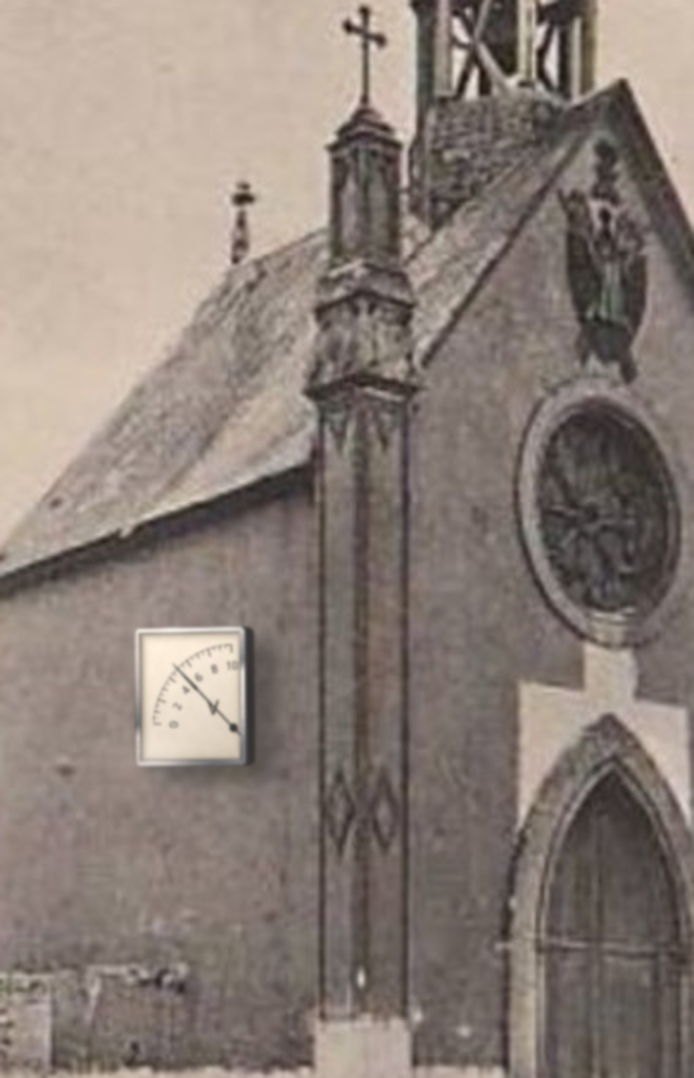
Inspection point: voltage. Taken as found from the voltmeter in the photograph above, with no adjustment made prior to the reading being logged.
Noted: 5 V
